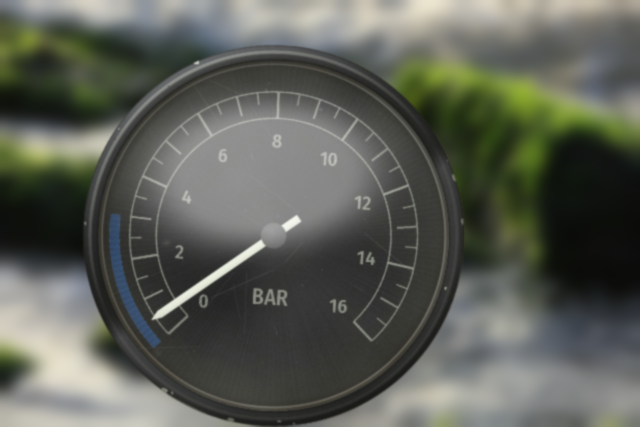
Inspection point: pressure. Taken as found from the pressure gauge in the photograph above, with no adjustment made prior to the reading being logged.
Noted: 0.5 bar
